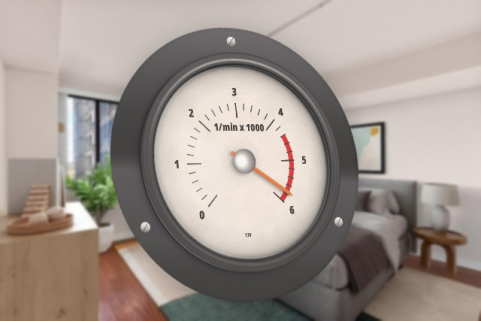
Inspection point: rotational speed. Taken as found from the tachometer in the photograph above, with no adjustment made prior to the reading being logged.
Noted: 5800 rpm
